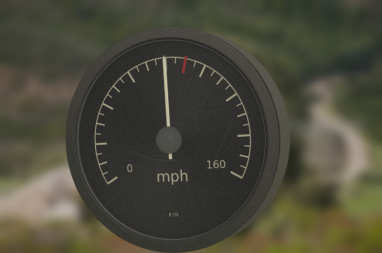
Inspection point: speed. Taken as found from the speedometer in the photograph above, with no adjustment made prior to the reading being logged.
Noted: 80 mph
